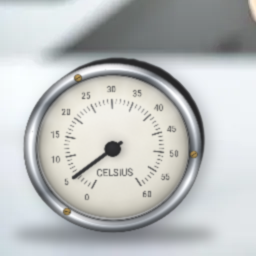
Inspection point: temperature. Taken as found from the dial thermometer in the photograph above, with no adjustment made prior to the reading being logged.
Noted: 5 °C
